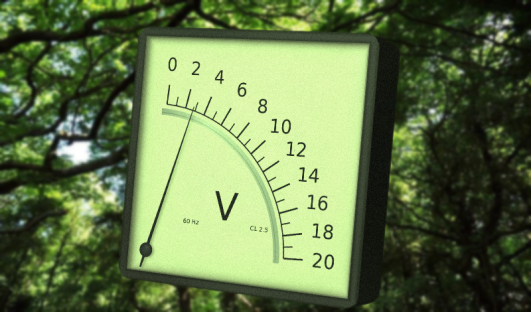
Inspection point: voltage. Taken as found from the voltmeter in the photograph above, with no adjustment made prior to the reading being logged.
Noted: 3 V
